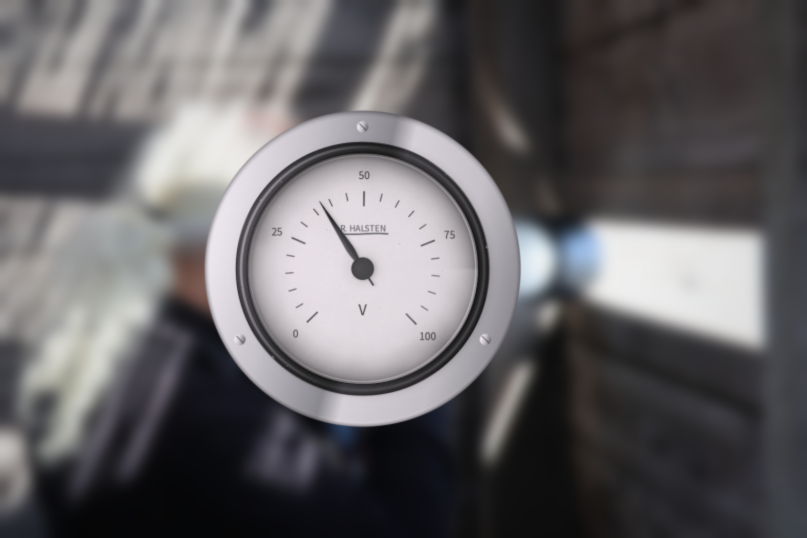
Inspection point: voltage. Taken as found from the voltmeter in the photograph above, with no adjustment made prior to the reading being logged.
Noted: 37.5 V
